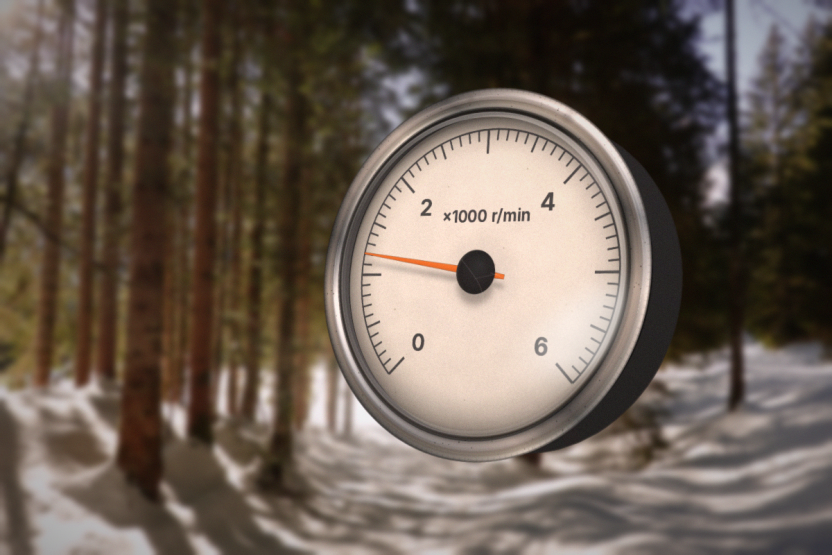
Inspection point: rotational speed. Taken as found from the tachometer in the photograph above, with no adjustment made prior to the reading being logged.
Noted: 1200 rpm
